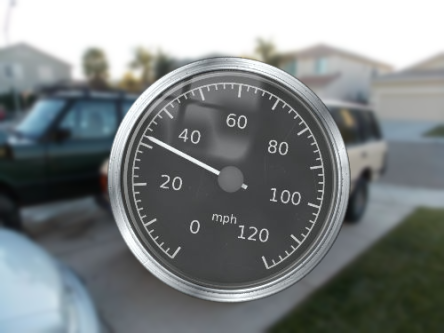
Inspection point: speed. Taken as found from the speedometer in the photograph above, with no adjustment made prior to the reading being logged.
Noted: 32 mph
